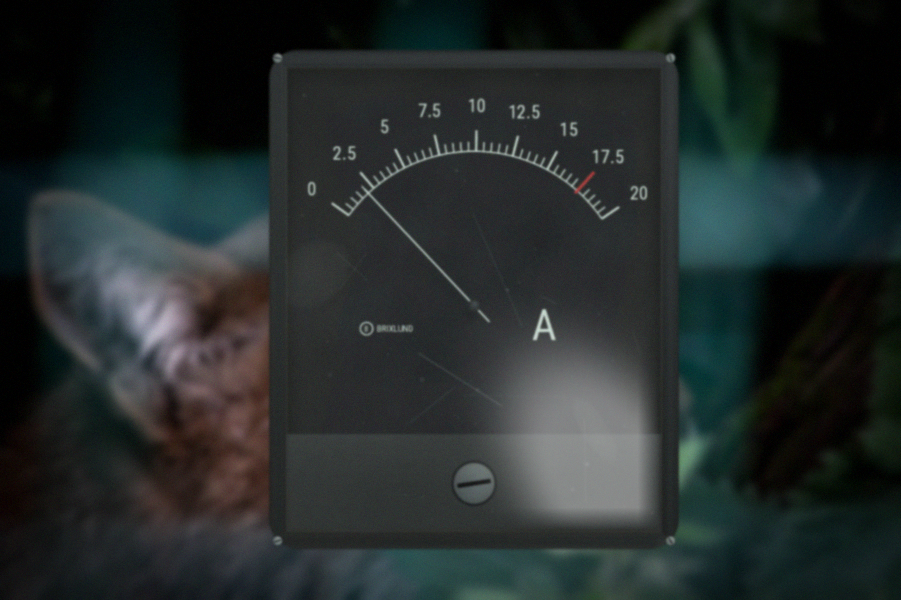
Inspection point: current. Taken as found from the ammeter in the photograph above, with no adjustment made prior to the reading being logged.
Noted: 2 A
